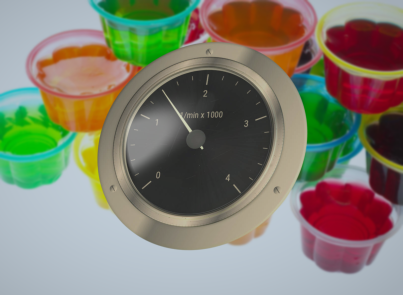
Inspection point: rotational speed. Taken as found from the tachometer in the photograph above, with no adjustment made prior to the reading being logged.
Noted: 1400 rpm
